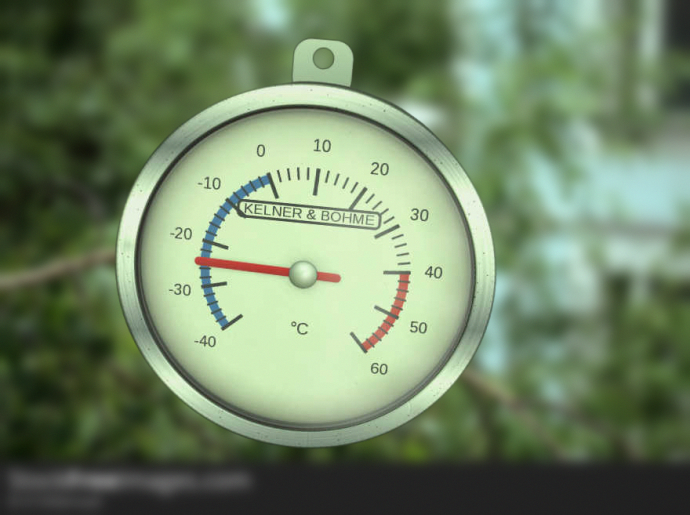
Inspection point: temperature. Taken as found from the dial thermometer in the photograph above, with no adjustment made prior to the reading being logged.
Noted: -24 °C
